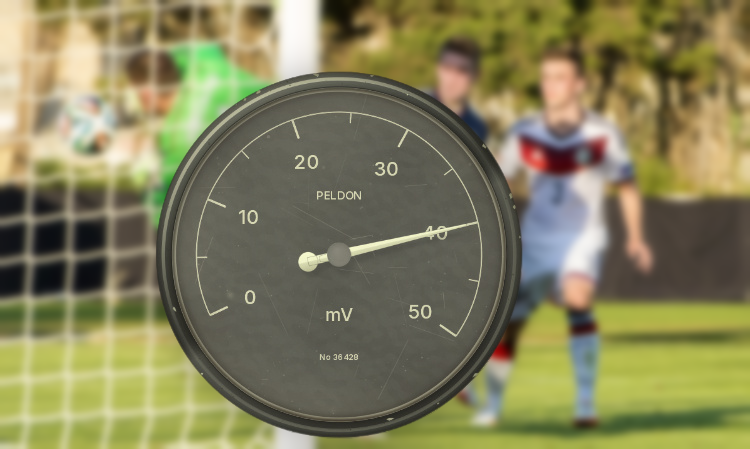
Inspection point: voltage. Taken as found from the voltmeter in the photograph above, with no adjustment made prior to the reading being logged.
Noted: 40 mV
